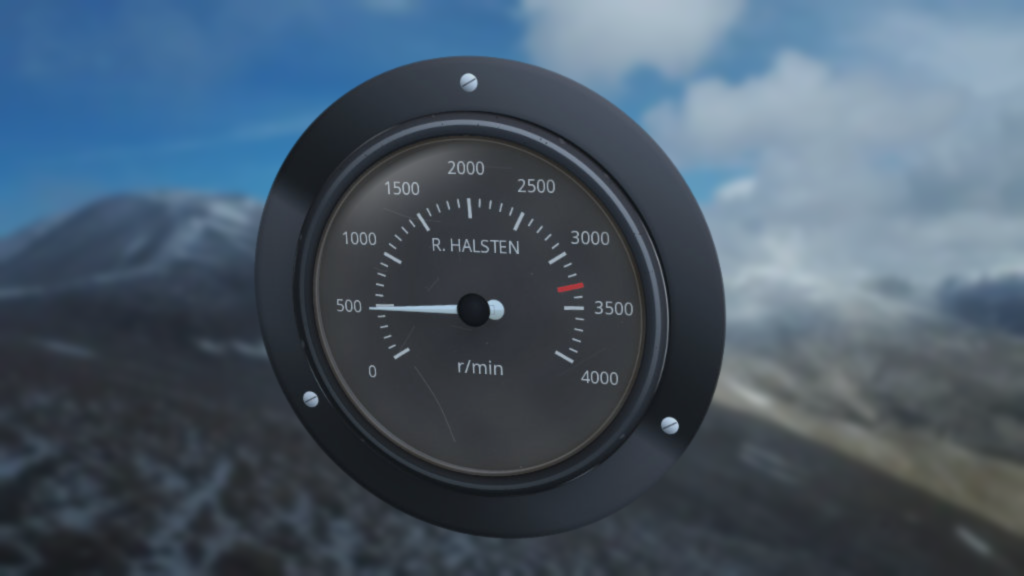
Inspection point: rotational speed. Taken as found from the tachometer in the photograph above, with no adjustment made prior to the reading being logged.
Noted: 500 rpm
